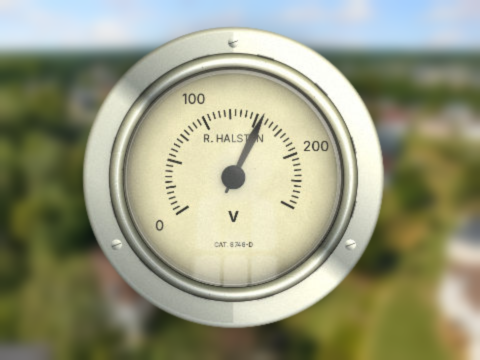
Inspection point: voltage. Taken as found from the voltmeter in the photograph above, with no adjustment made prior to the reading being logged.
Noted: 155 V
